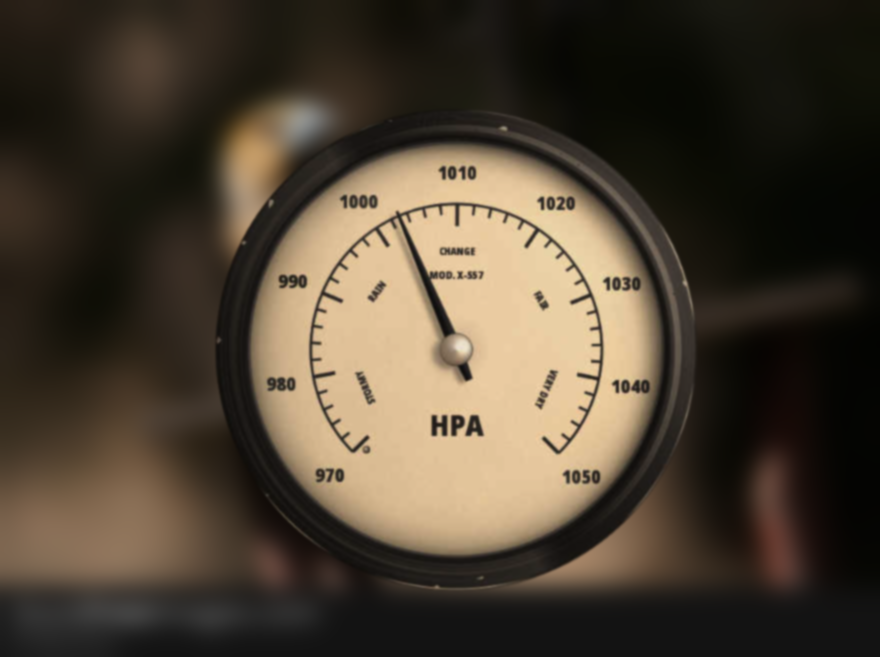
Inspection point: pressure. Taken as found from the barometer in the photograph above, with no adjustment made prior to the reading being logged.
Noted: 1003 hPa
